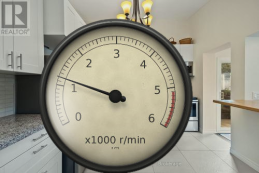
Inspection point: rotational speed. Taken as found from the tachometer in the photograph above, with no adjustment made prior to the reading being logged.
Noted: 1200 rpm
